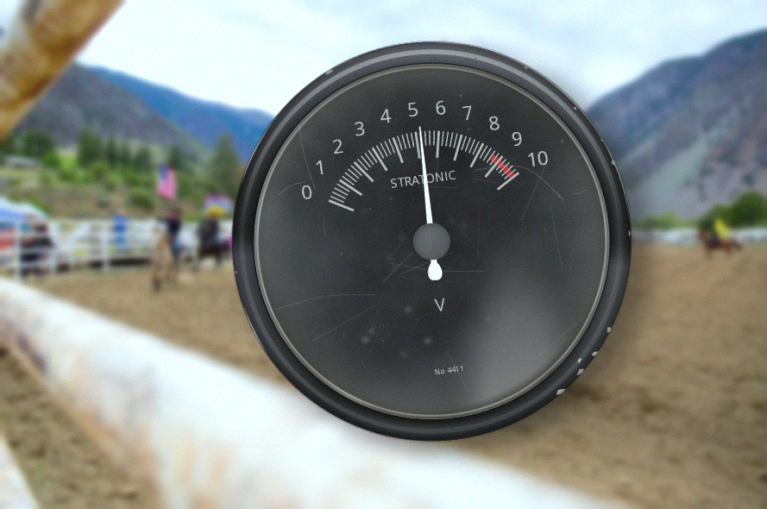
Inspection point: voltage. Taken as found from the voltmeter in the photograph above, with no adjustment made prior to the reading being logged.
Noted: 5.2 V
